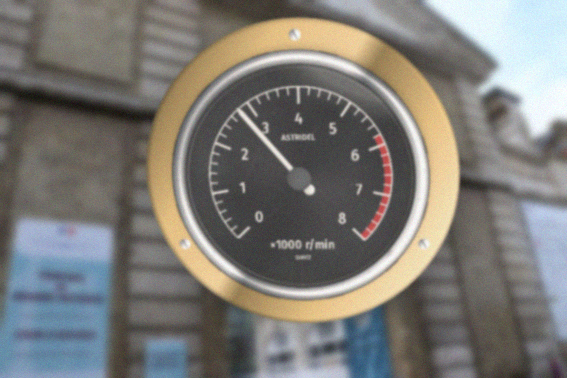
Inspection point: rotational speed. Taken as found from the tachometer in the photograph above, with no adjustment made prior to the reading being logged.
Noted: 2800 rpm
